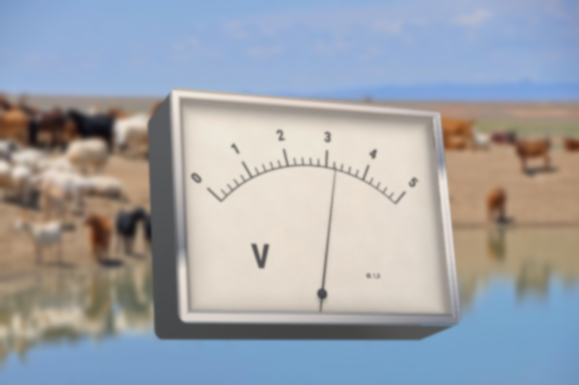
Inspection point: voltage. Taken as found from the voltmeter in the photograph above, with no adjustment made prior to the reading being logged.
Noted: 3.2 V
